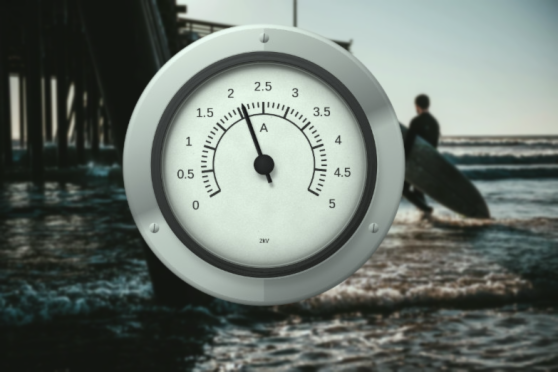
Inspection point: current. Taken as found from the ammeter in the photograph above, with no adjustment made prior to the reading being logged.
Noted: 2.1 A
